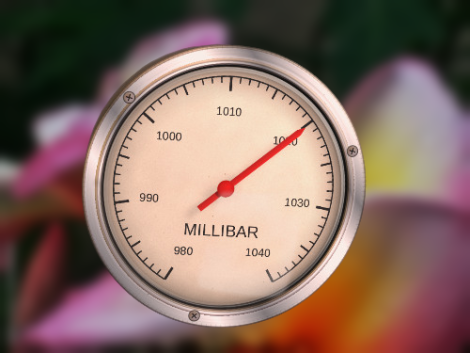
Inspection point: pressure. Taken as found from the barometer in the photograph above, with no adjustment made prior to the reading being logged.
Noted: 1020 mbar
